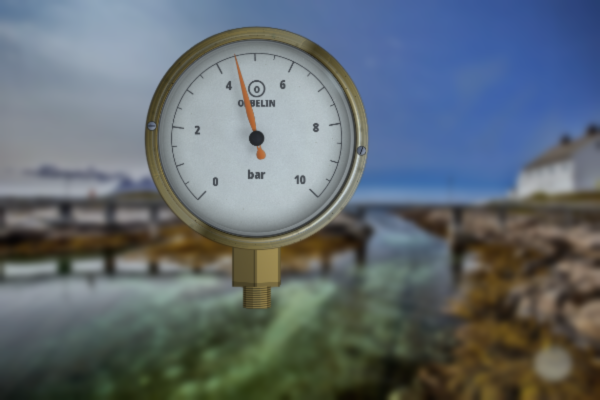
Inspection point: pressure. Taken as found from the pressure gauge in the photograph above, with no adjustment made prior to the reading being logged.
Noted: 4.5 bar
